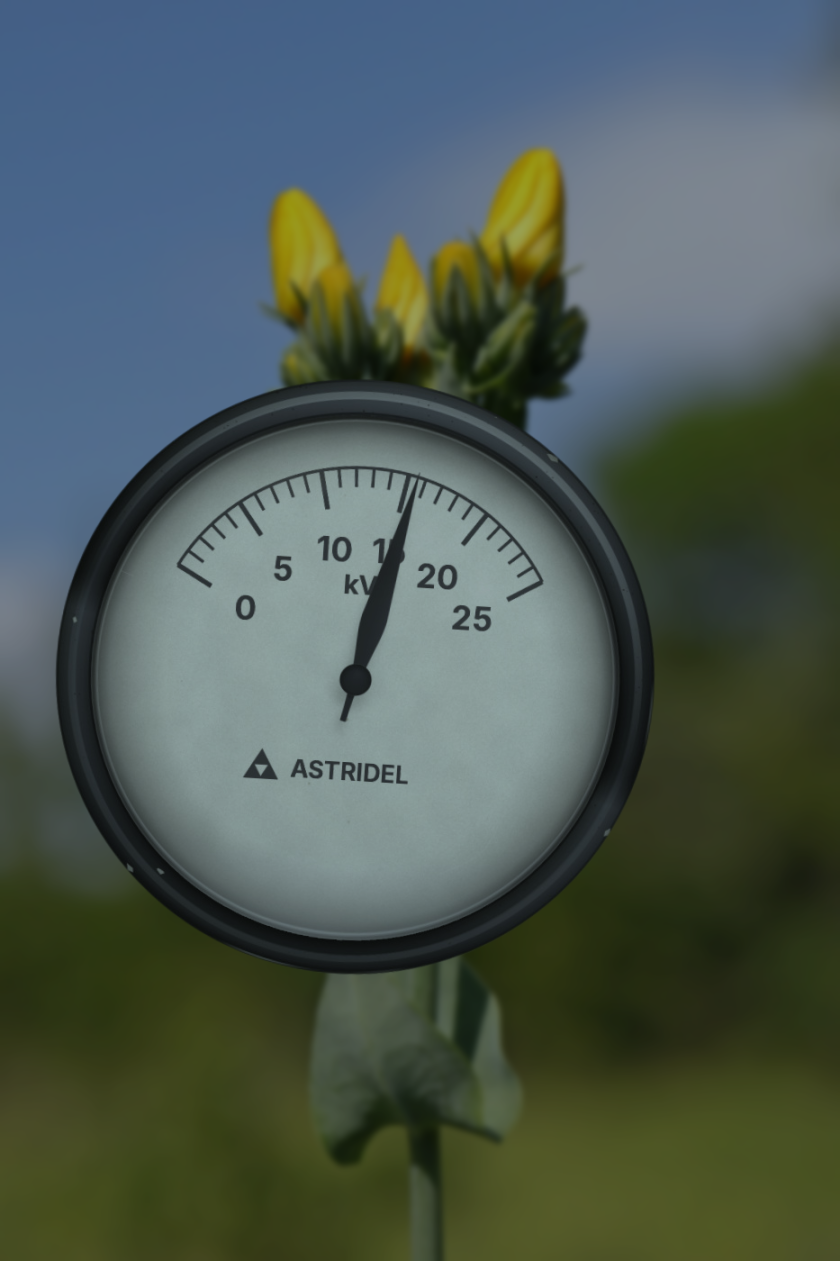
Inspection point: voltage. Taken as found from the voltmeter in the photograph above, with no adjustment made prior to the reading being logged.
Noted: 15.5 kV
